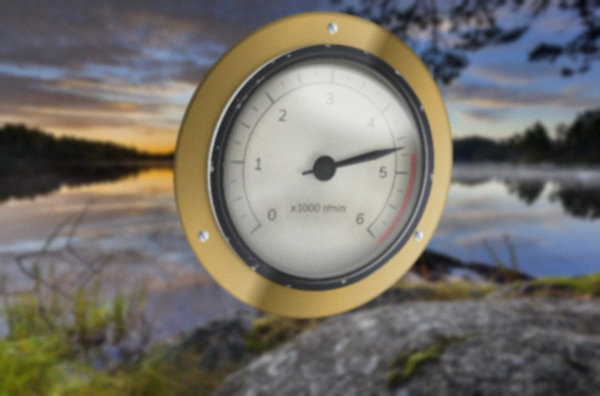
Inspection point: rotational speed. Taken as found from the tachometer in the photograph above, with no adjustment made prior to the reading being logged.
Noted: 4625 rpm
